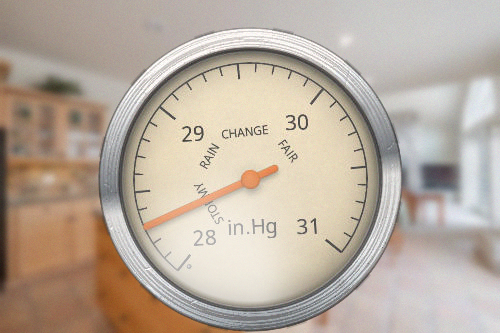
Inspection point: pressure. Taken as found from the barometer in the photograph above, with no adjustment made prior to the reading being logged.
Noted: 28.3 inHg
